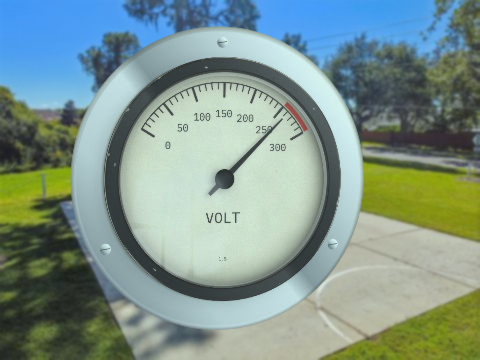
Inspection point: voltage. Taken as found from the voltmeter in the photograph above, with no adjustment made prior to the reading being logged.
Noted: 260 V
